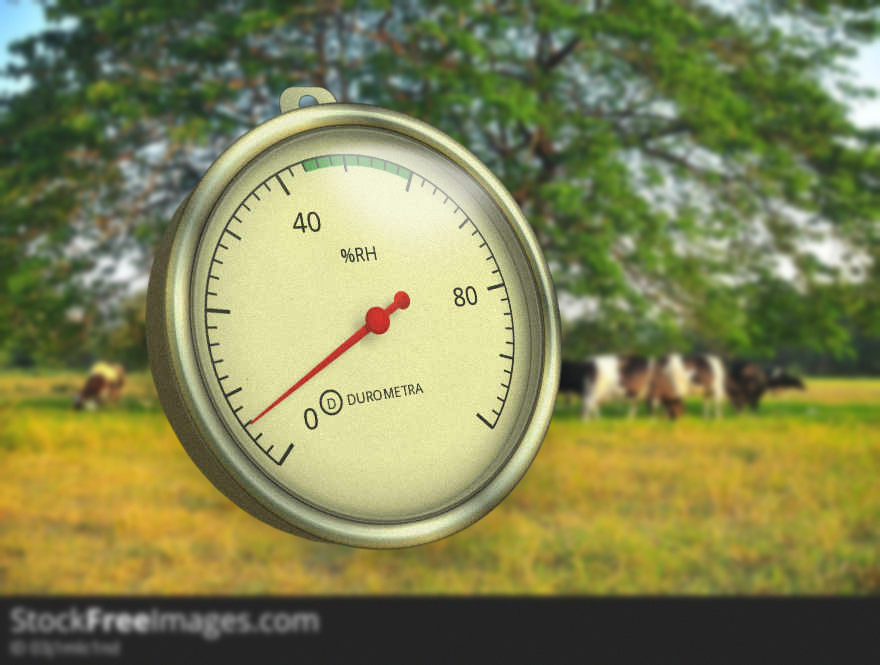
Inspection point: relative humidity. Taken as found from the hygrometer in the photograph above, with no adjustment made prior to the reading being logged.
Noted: 6 %
